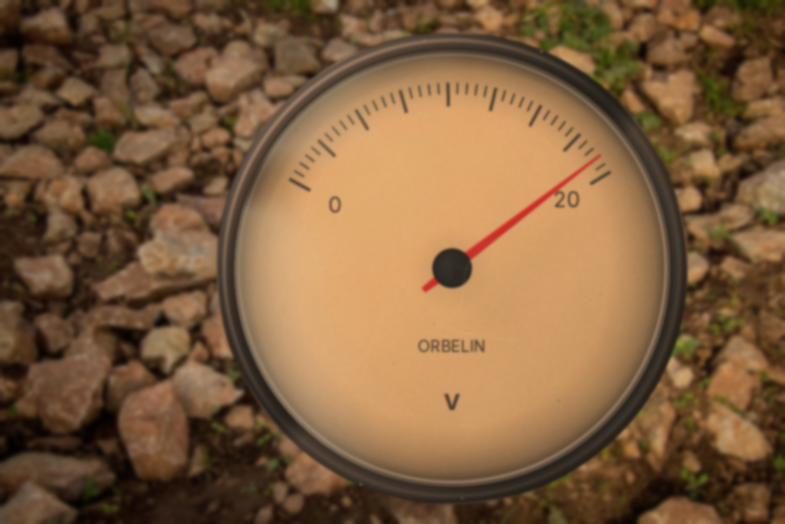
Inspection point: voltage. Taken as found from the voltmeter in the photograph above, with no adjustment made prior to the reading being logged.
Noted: 19 V
